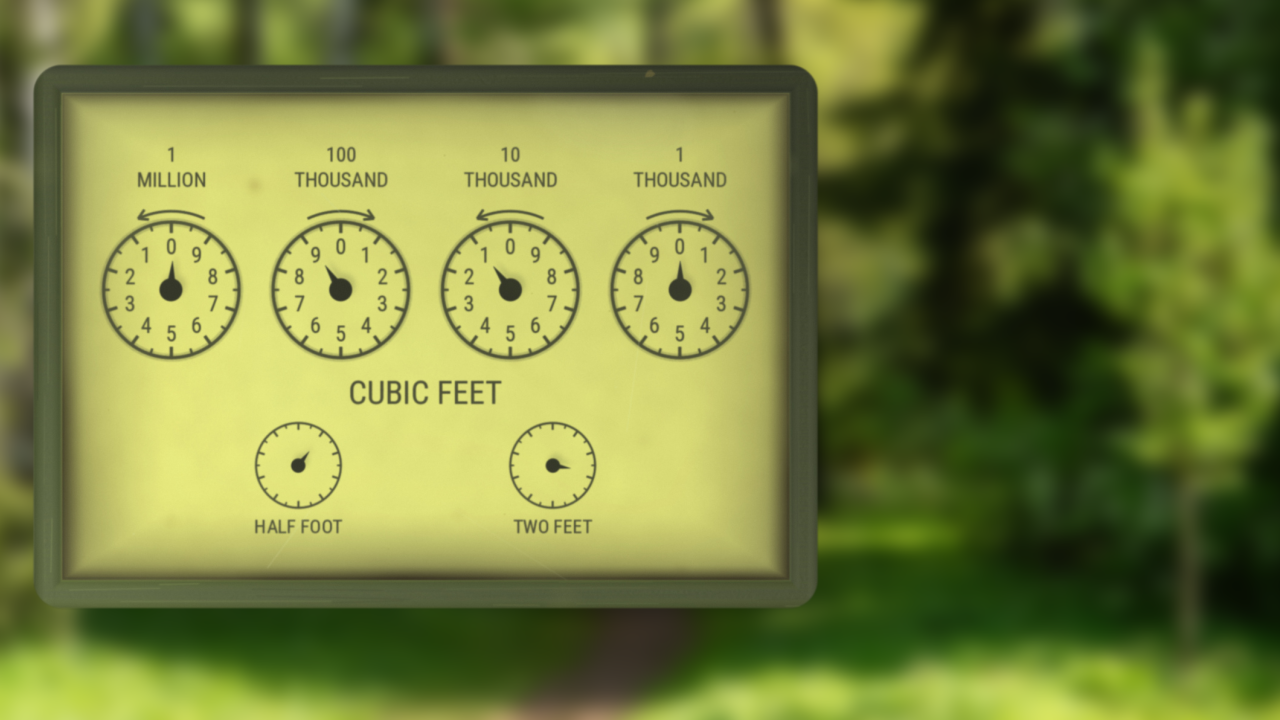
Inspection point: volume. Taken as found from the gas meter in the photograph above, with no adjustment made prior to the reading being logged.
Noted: 991000 ft³
